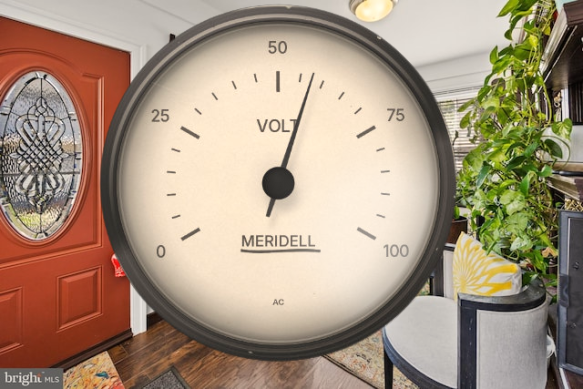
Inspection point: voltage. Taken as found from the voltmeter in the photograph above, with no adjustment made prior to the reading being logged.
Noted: 57.5 V
